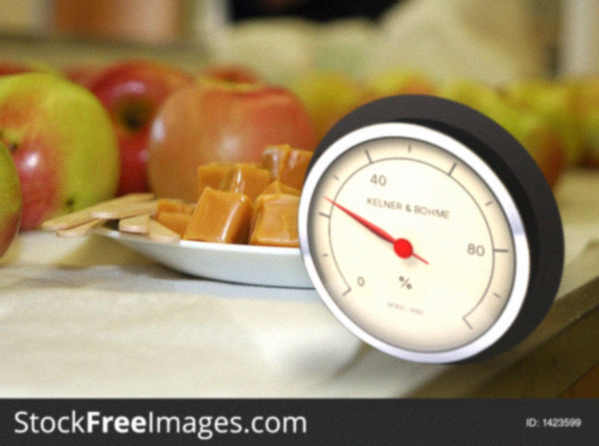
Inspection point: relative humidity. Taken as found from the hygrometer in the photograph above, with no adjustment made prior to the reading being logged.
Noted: 25 %
